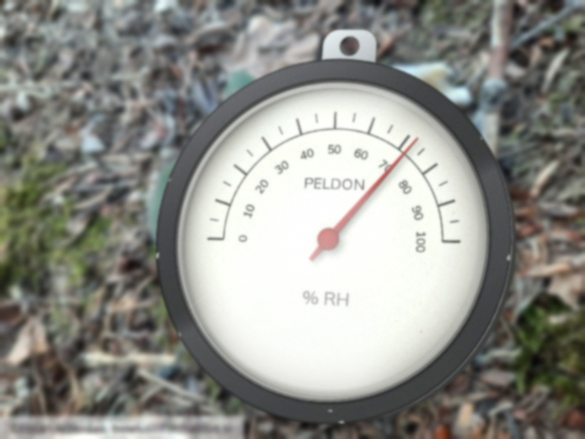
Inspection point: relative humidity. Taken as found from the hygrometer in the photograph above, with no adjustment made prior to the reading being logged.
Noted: 72.5 %
